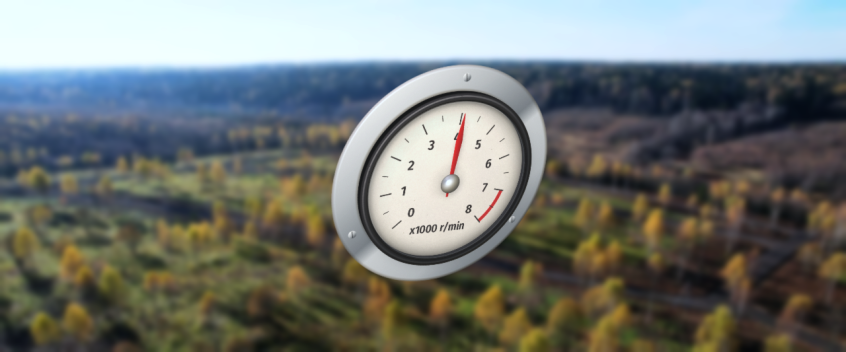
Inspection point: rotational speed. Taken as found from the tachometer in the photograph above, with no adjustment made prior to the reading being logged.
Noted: 4000 rpm
